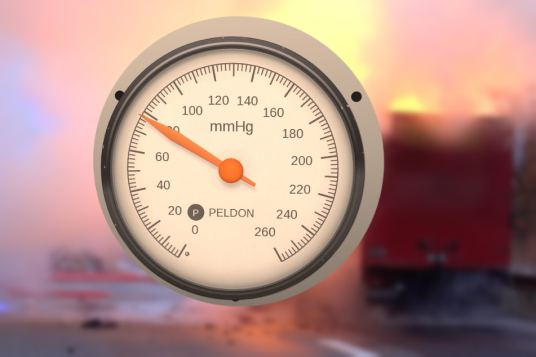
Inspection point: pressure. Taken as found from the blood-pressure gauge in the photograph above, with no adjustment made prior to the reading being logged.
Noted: 78 mmHg
